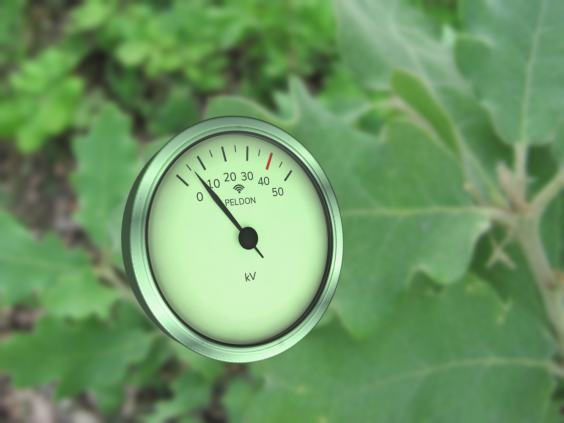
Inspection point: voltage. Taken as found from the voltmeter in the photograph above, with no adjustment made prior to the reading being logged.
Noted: 5 kV
